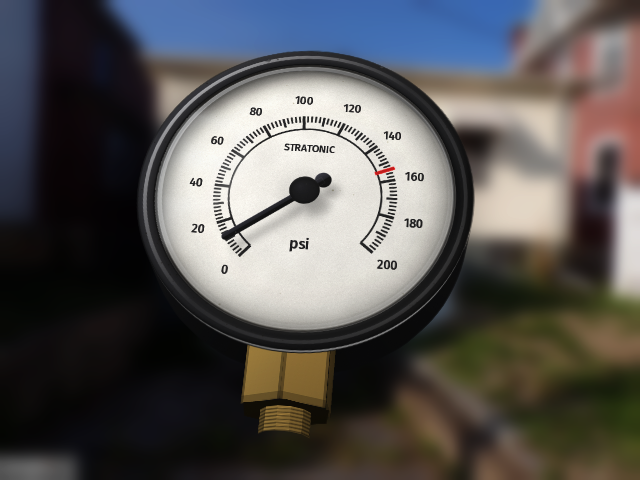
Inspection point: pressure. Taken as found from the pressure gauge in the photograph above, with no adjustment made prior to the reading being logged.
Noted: 10 psi
